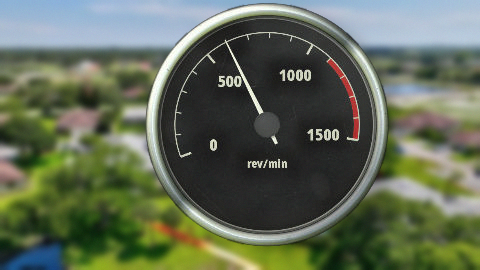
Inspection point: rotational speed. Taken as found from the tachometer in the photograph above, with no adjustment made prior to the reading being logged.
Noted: 600 rpm
